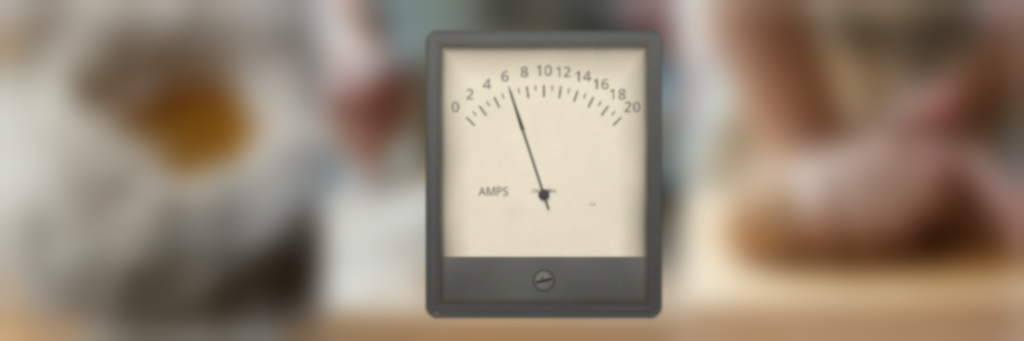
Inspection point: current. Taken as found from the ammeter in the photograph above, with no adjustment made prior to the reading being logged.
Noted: 6 A
